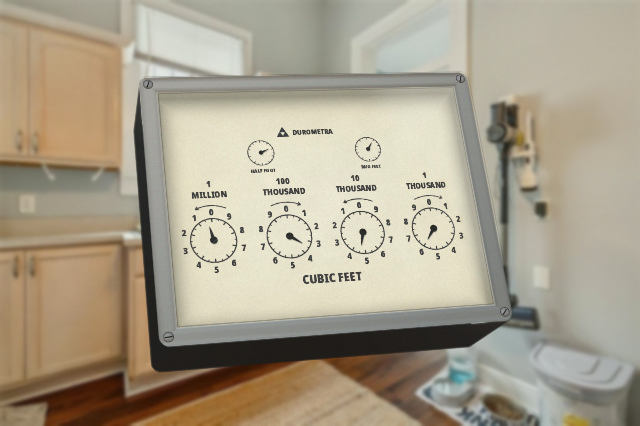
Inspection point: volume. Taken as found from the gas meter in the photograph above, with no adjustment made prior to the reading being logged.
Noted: 34600 ft³
